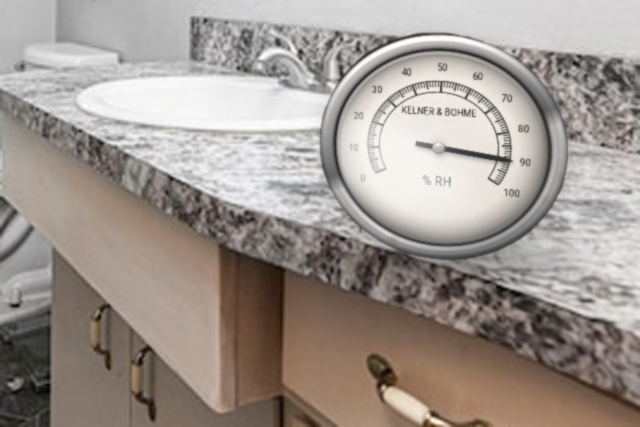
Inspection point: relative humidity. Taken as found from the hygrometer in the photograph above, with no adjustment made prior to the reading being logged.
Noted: 90 %
